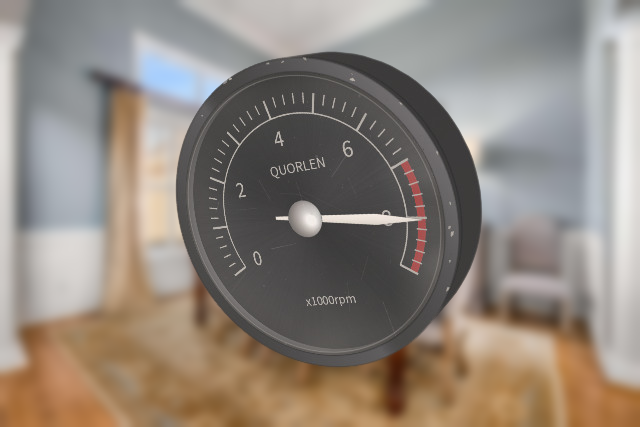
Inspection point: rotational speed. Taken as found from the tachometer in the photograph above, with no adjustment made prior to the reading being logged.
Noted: 8000 rpm
